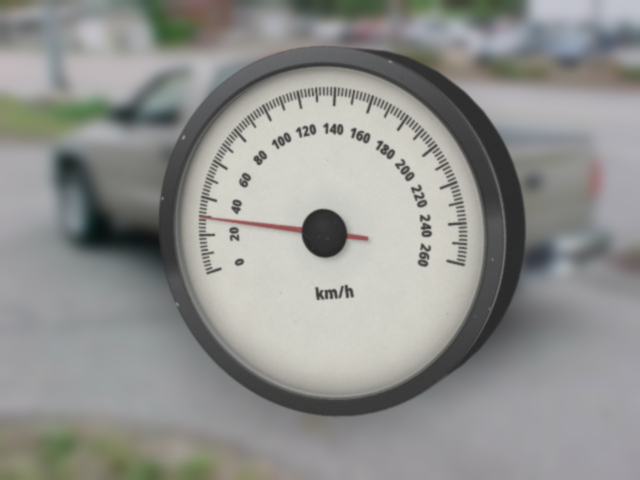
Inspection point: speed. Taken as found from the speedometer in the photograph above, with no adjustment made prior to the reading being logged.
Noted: 30 km/h
